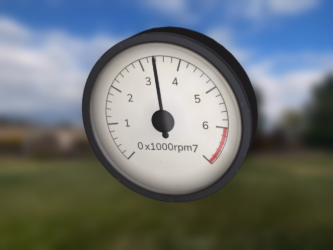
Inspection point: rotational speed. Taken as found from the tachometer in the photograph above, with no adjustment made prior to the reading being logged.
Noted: 3400 rpm
